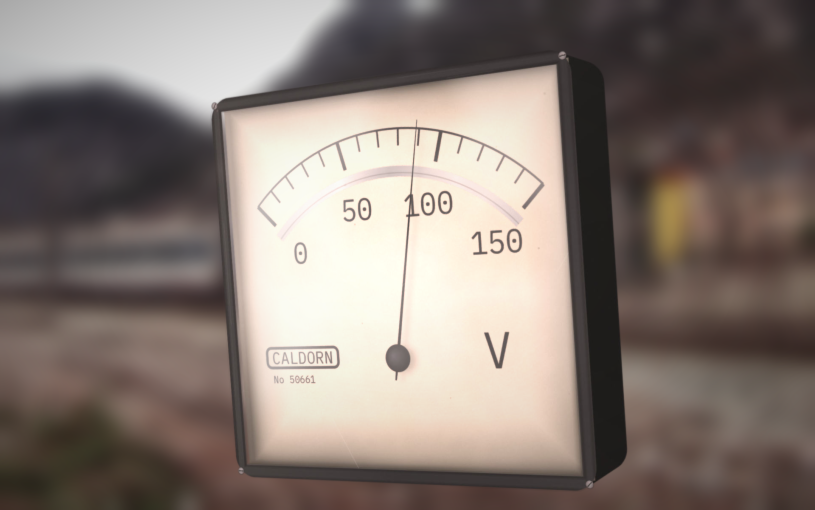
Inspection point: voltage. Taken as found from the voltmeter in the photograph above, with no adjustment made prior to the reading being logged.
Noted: 90 V
